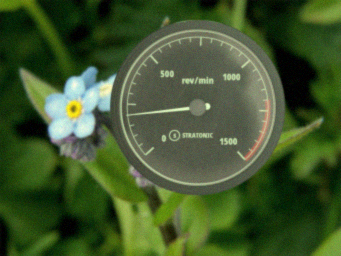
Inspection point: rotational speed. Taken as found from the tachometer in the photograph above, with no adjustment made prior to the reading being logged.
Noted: 200 rpm
